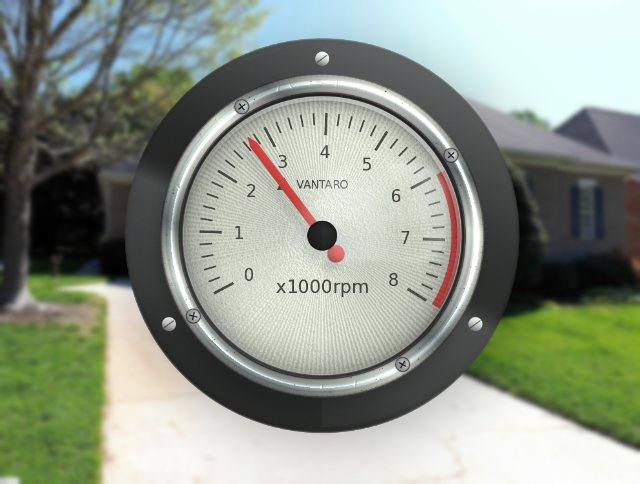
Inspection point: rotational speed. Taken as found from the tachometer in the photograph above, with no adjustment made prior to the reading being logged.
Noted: 2700 rpm
